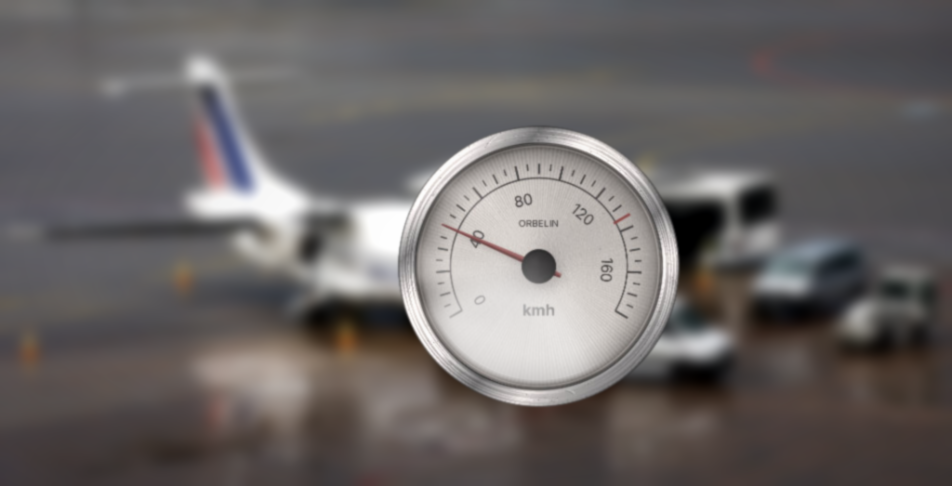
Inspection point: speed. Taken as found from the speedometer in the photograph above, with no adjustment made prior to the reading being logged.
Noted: 40 km/h
